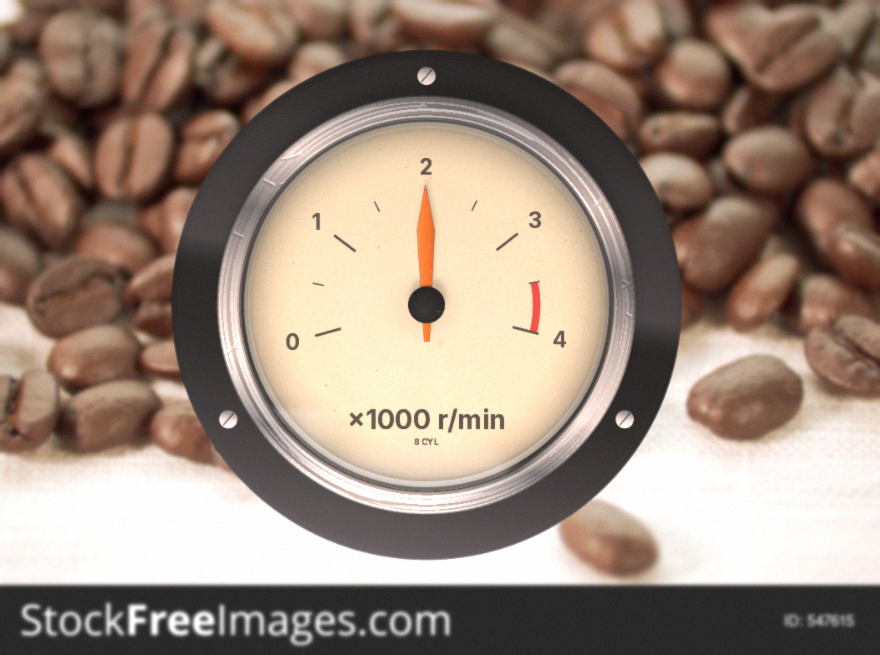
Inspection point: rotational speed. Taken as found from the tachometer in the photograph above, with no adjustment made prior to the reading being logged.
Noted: 2000 rpm
